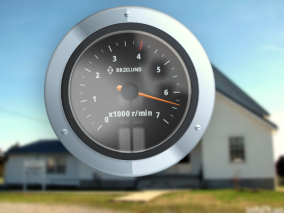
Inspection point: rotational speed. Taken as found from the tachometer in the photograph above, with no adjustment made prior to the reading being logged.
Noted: 6375 rpm
